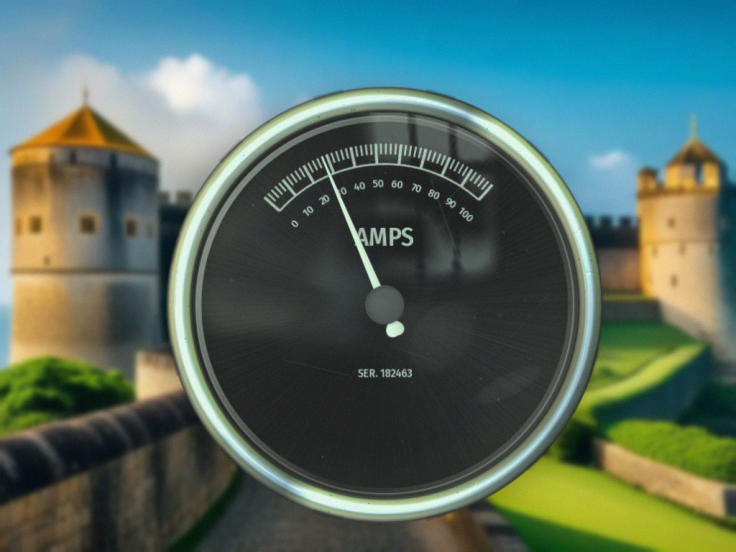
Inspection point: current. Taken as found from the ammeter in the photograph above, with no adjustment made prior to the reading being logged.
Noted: 28 A
